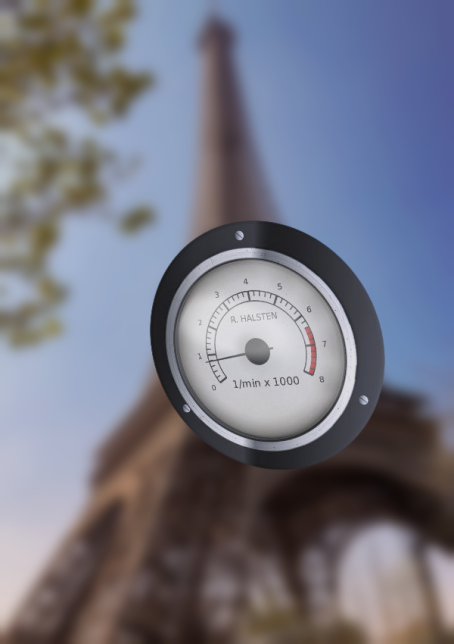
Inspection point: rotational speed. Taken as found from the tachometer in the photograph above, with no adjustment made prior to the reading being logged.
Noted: 800 rpm
